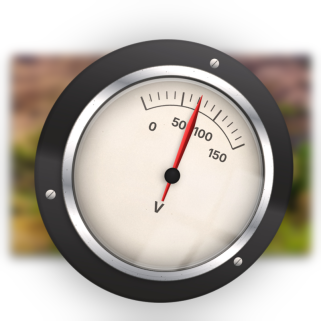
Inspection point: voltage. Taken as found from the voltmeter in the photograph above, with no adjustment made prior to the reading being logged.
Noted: 70 V
